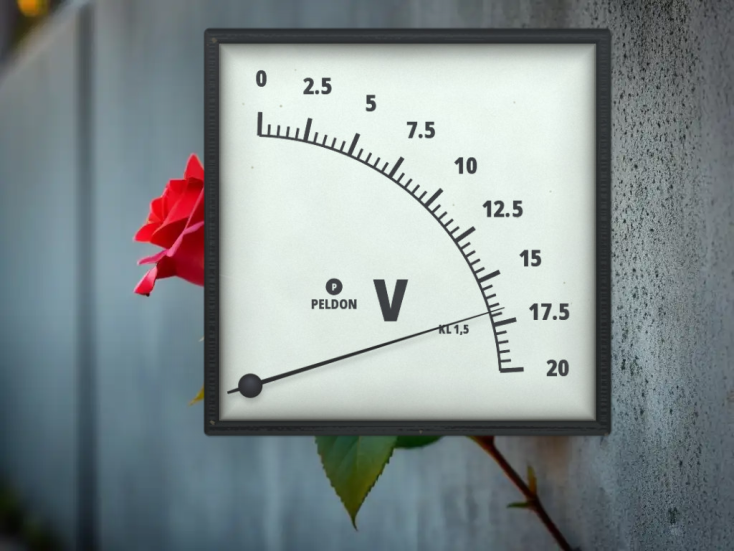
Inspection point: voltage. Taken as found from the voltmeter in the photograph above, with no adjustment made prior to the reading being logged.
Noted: 16.75 V
